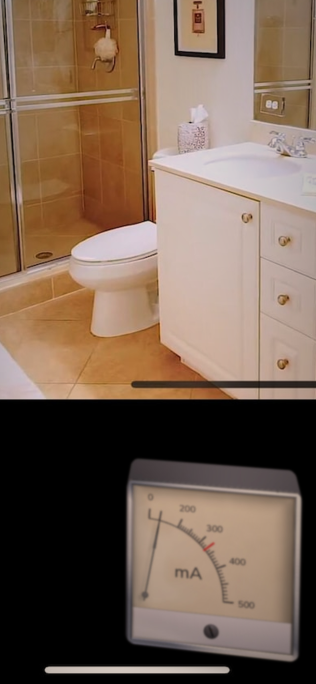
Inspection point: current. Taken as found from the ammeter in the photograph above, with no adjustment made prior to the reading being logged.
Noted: 100 mA
